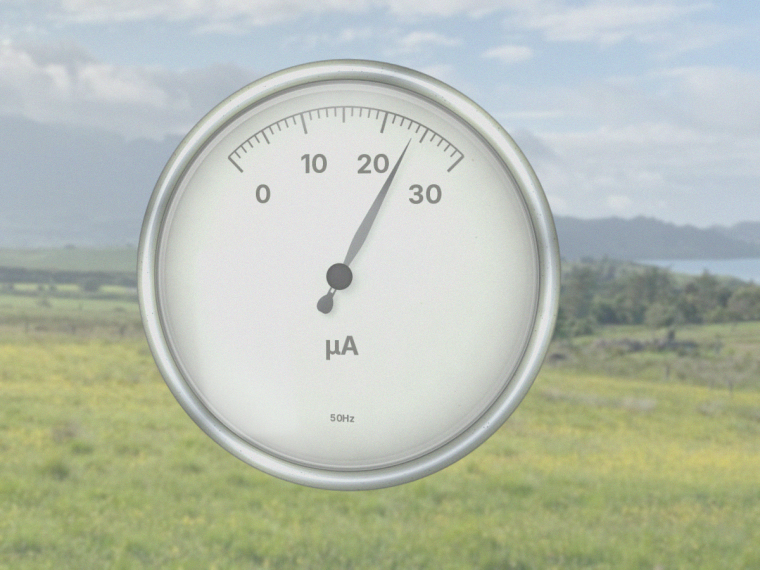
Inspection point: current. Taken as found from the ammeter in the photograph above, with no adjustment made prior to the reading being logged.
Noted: 24 µA
